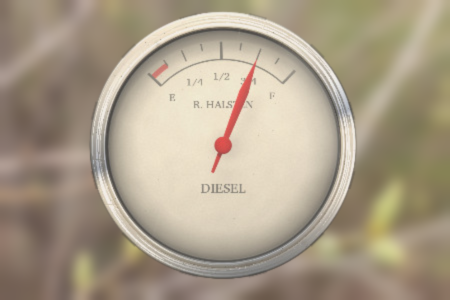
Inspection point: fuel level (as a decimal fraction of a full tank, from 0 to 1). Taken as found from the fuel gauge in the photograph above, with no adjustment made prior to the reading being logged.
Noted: 0.75
